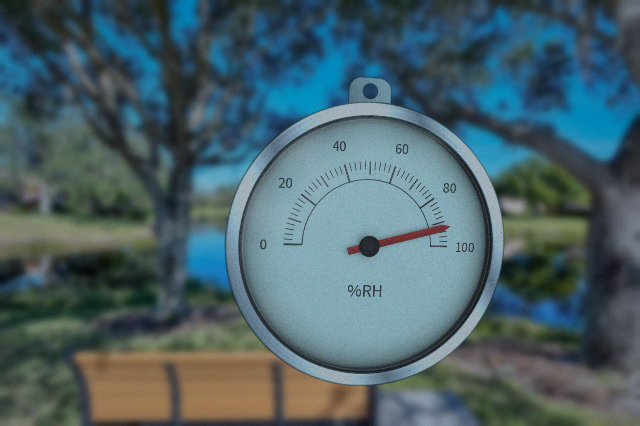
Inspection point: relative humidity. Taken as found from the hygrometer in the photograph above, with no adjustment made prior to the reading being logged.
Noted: 92 %
